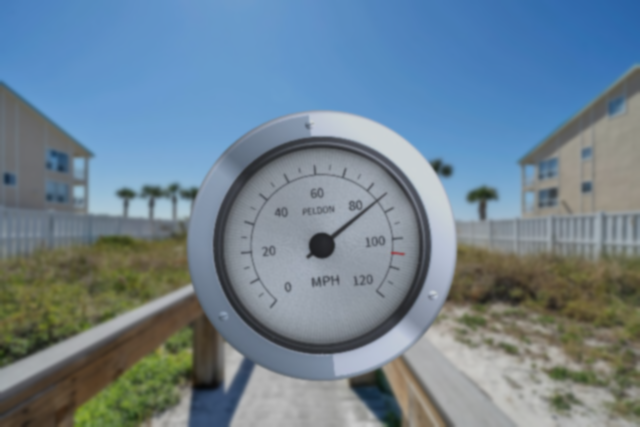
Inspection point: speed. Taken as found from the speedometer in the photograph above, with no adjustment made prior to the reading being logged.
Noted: 85 mph
